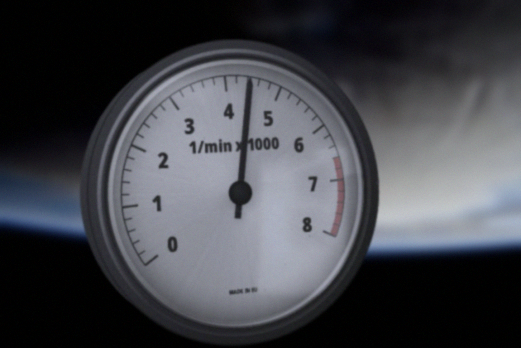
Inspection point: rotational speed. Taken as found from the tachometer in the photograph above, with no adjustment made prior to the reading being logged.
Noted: 4400 rpm
